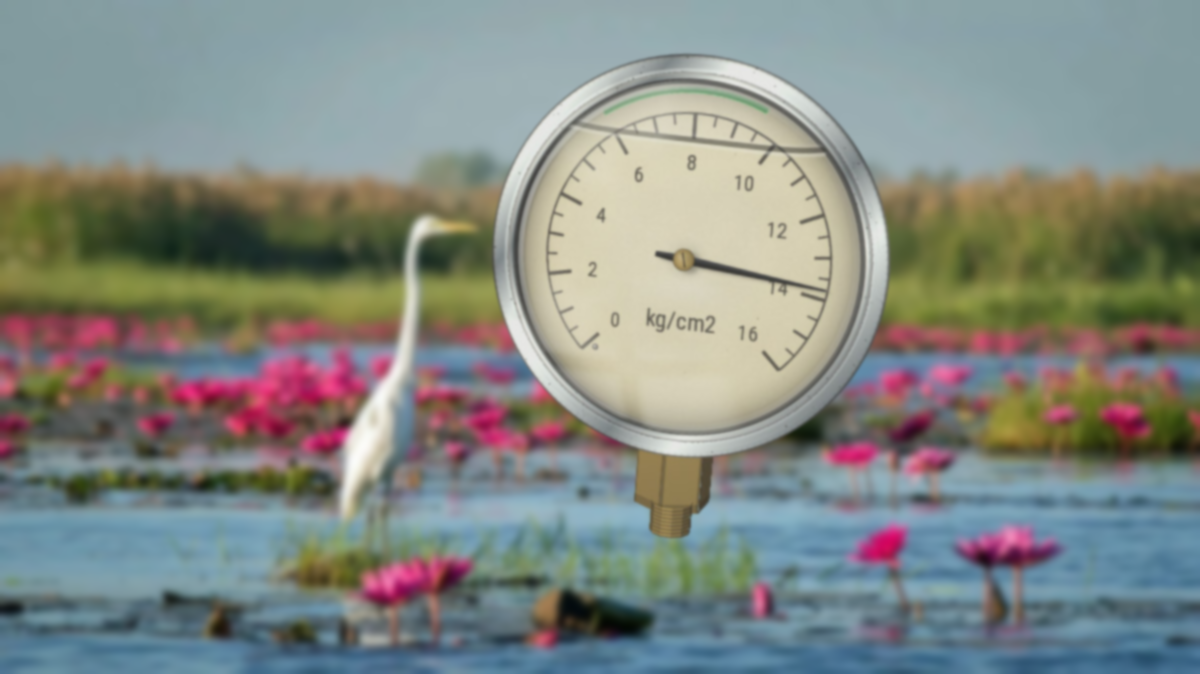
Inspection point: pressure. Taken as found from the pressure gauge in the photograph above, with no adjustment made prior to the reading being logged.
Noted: 13.75 kg/cm²
